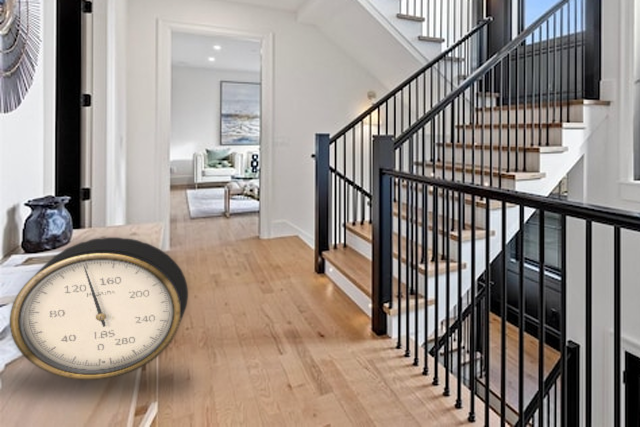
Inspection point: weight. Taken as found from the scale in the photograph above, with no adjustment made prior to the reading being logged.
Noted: 140 lb
